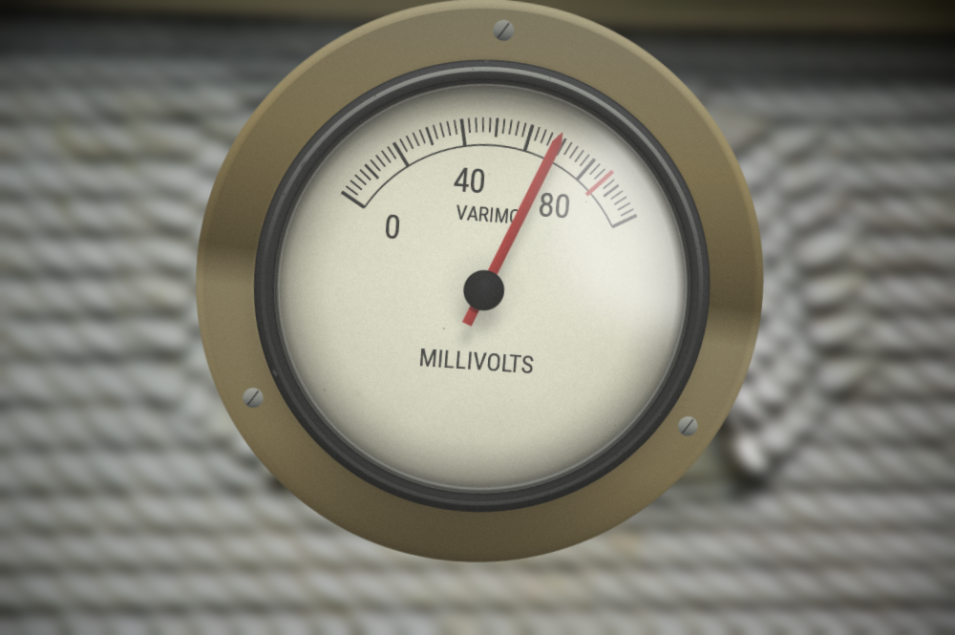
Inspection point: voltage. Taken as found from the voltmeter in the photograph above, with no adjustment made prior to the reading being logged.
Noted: 68 mV
